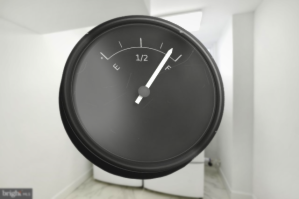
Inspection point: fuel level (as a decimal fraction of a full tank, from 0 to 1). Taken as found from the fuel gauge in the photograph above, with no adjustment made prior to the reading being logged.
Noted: 0.875
